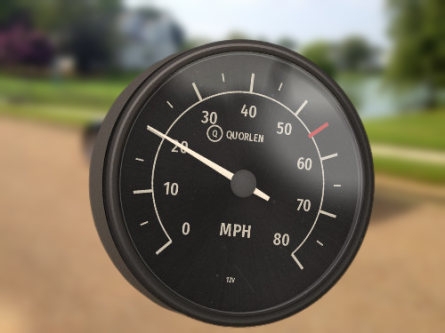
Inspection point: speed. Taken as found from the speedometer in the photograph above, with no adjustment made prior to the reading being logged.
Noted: 20 mph
